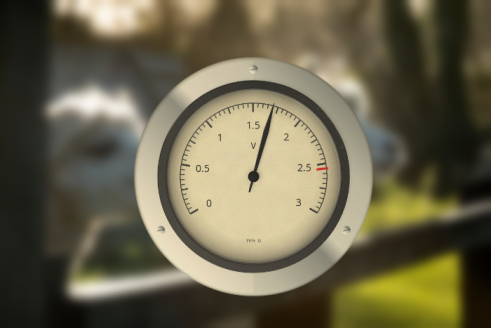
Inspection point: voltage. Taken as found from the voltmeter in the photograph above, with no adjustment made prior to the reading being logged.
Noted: 1.7 V
